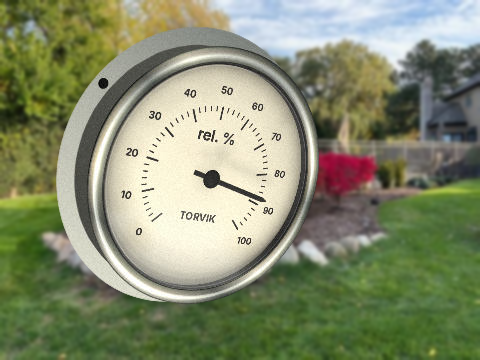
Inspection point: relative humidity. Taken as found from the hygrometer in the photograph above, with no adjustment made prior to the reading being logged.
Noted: 88 %
